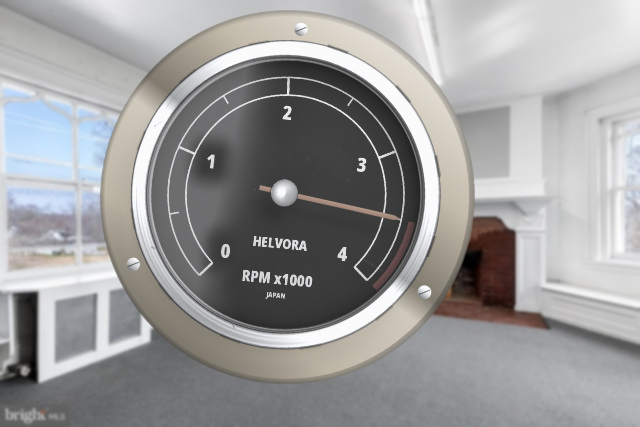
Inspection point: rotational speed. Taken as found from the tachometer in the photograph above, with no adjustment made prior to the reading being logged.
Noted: 3500 rpm
